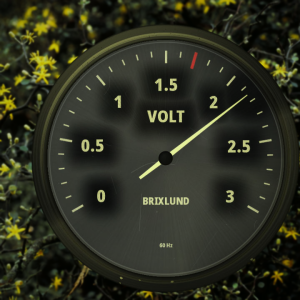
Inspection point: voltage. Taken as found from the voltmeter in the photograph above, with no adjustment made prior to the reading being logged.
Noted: 2.15 V
